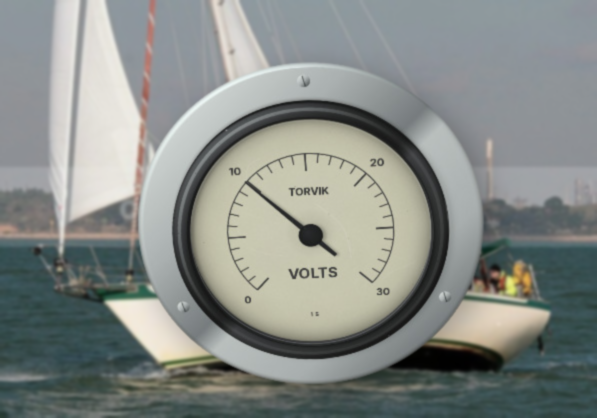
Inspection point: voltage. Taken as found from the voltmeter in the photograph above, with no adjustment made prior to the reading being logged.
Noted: 10 V
